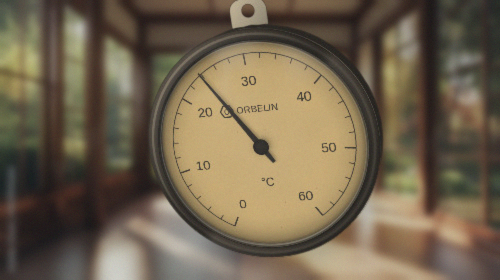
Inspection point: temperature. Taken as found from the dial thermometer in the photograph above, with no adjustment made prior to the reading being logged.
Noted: 24 °C
